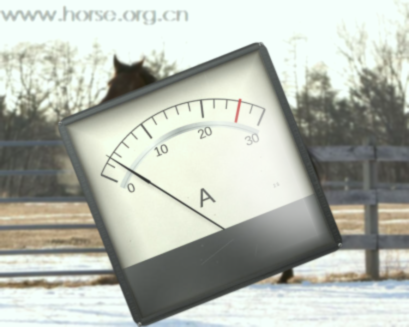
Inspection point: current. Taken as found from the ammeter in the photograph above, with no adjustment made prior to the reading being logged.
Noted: 3 A
